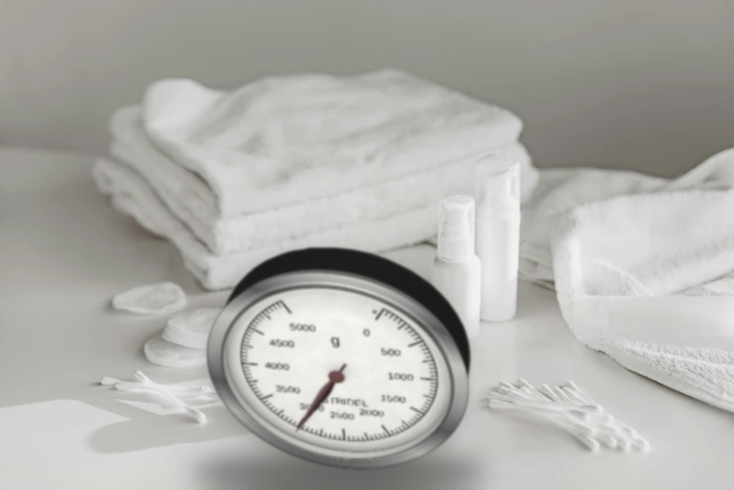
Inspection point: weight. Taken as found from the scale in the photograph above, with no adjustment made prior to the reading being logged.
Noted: 3000 g
